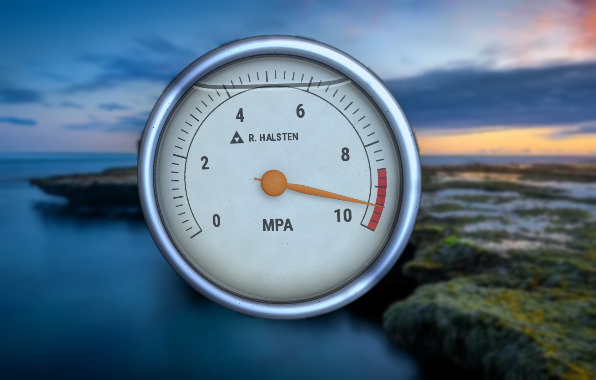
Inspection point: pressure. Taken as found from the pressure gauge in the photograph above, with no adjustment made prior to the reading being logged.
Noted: 9.4 MPa
